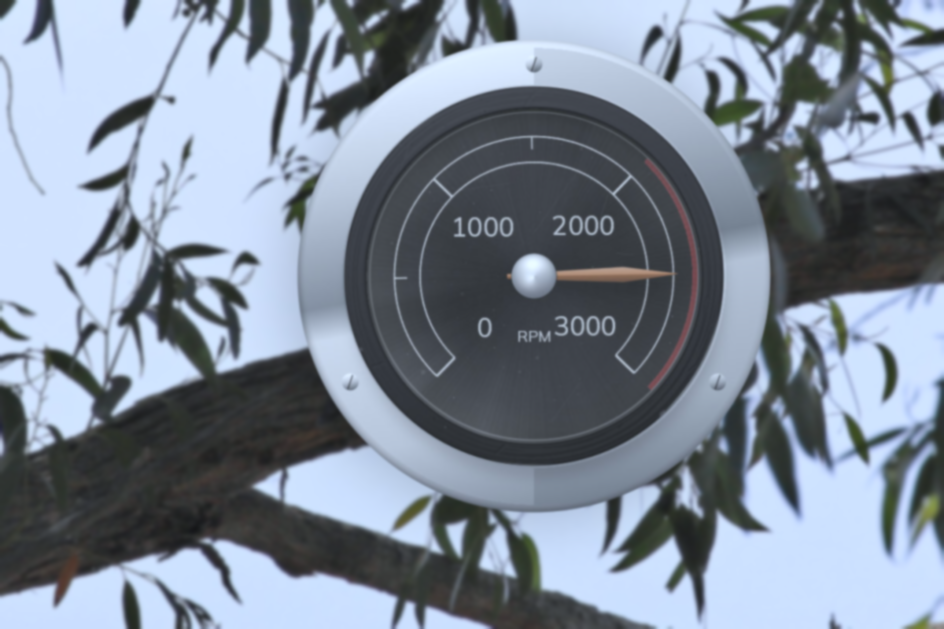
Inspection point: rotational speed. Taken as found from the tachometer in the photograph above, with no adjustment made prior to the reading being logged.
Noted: 2500 rpm
